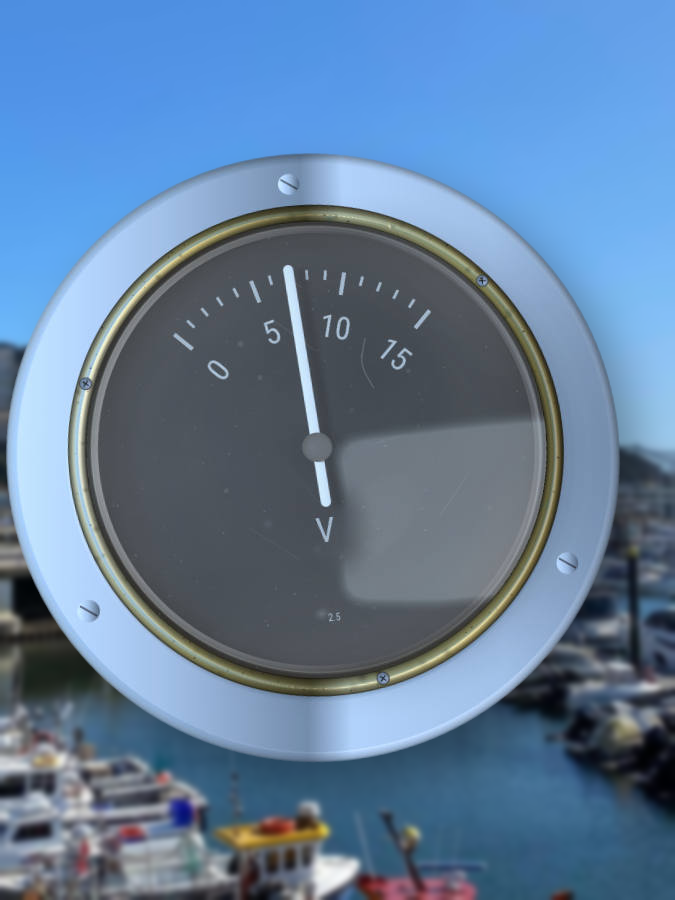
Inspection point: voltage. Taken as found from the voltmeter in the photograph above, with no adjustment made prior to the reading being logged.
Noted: 7 V
